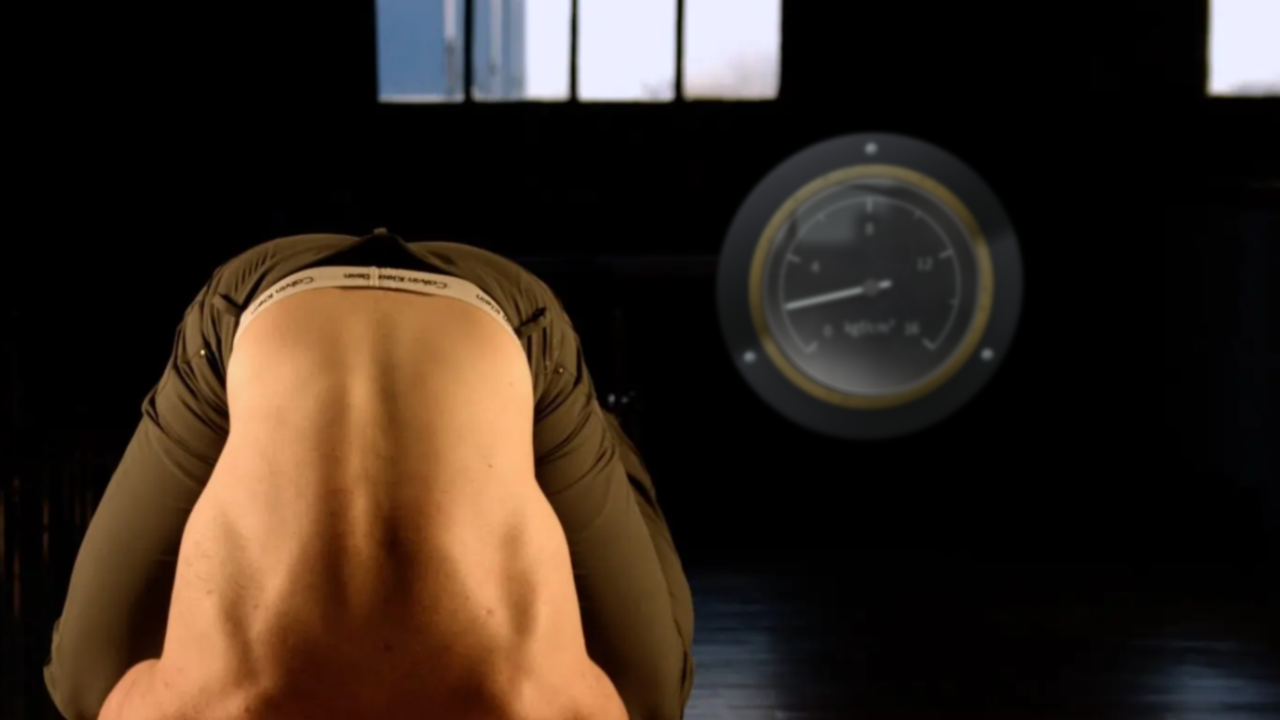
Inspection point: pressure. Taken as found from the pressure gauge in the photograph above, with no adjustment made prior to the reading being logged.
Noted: 2 kg/cm²
